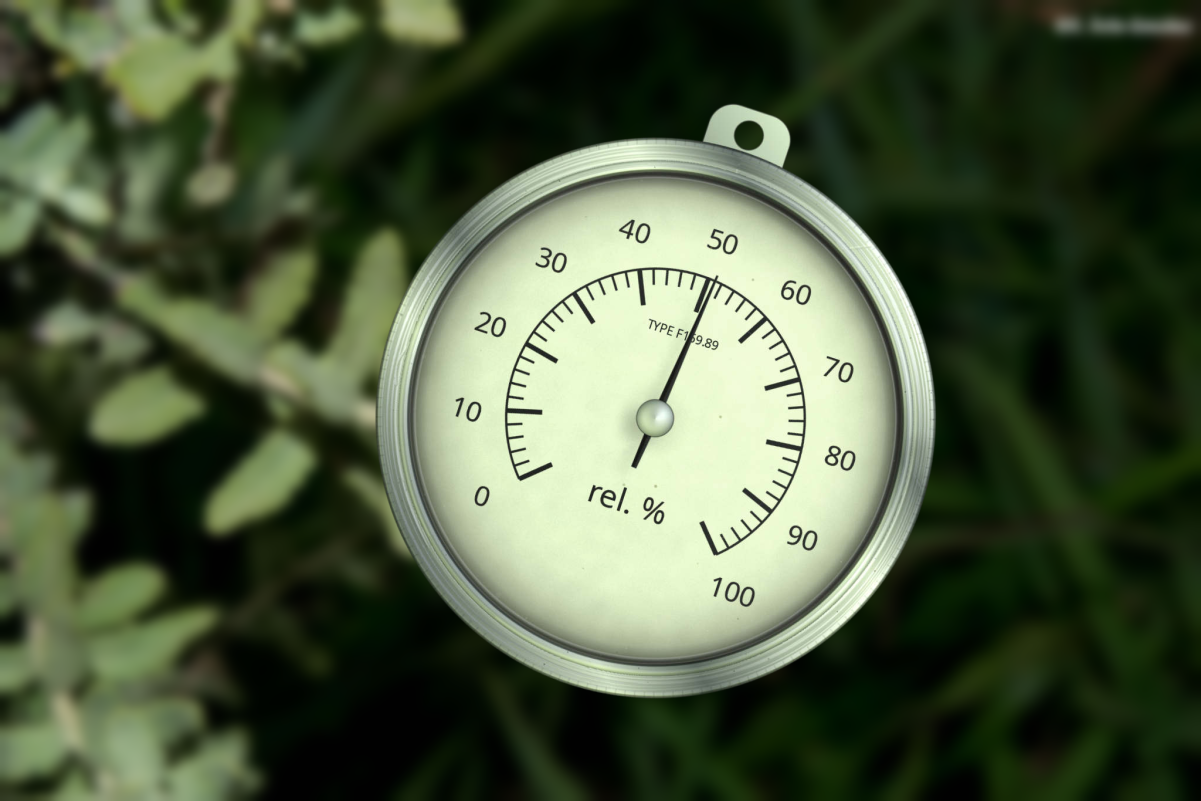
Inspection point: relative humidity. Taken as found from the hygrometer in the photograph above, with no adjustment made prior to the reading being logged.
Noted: 51 %
